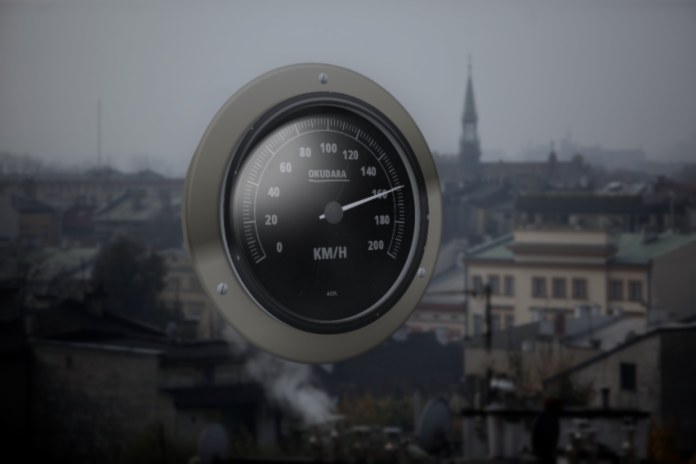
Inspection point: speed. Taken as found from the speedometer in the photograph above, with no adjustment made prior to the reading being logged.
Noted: 160 km/h
